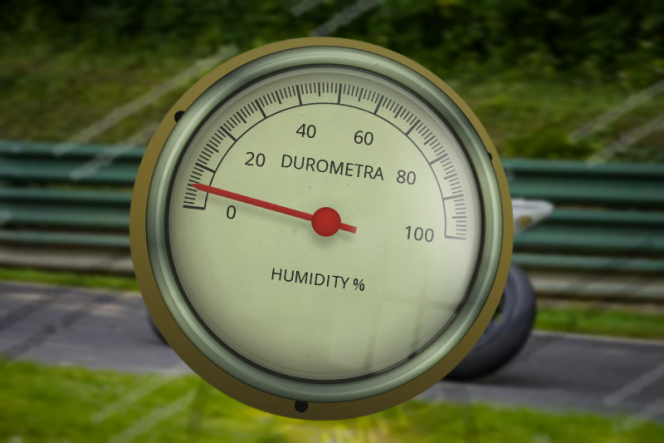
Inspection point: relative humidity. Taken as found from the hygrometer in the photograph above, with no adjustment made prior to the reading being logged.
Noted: 5 %
